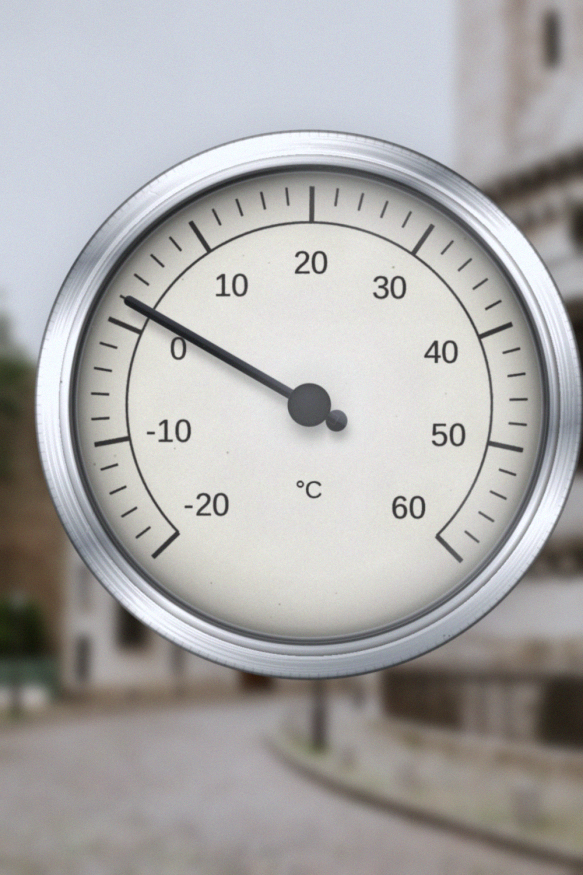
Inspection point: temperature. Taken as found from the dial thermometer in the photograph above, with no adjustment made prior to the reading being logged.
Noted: 2 °C
